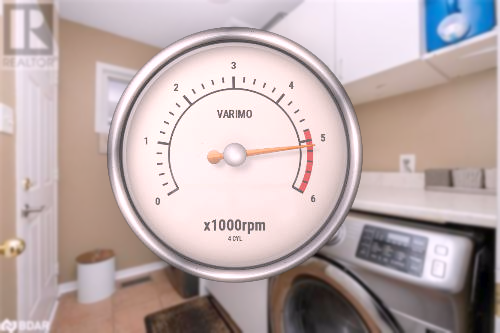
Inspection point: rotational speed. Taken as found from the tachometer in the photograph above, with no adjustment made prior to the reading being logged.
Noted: 5100 rpm
